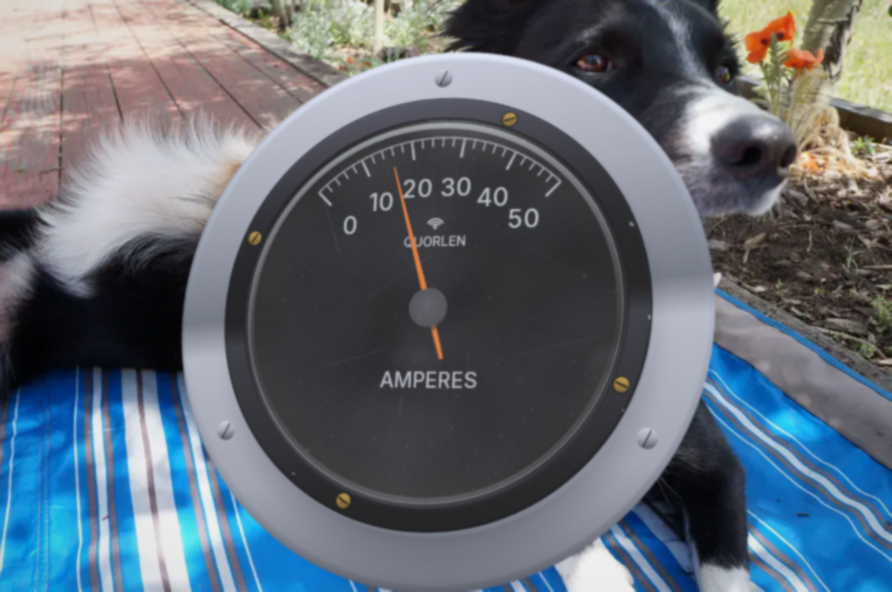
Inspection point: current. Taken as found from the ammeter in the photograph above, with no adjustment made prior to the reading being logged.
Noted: 16 A
